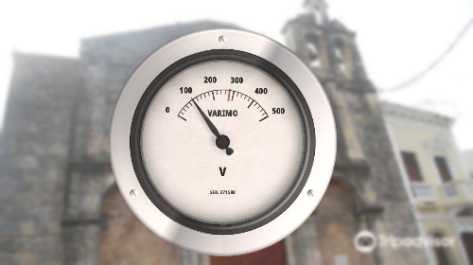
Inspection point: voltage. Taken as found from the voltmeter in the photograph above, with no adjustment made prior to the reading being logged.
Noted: 100 V
